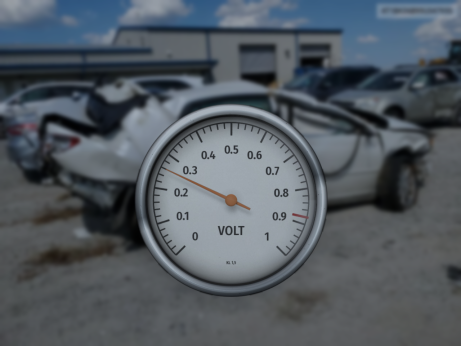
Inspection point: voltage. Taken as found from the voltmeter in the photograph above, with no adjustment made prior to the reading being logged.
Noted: 0.26 V
